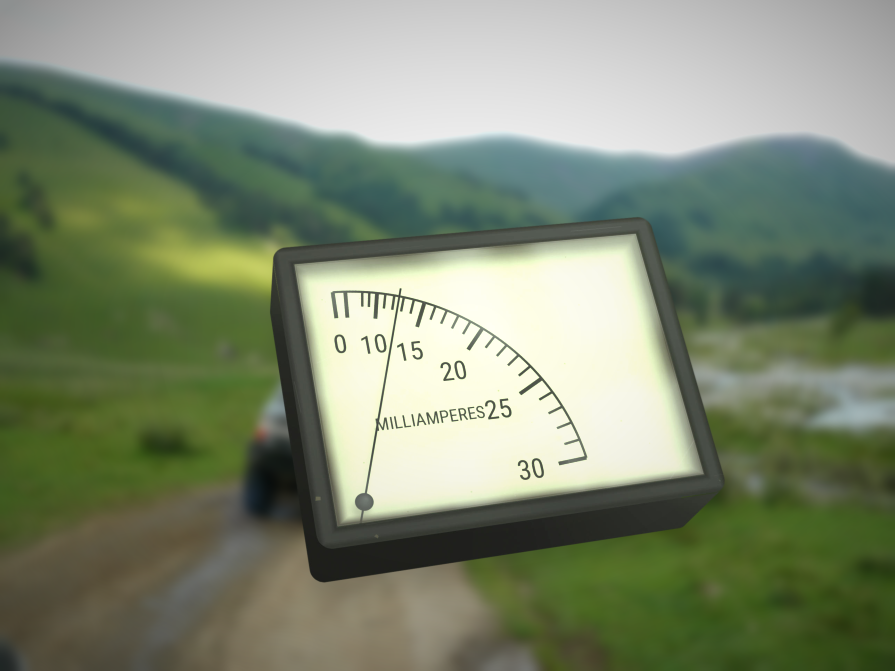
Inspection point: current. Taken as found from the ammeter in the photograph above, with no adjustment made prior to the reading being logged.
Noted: 12.5 mA
